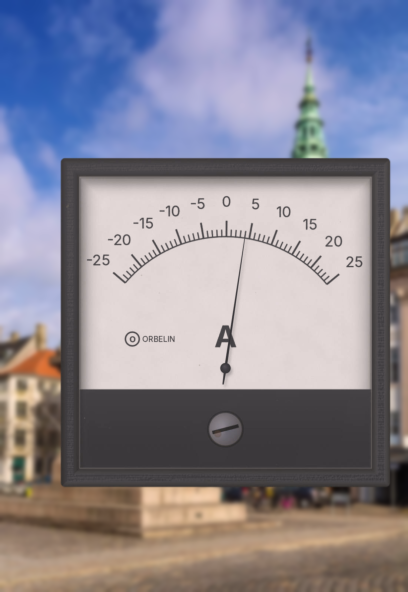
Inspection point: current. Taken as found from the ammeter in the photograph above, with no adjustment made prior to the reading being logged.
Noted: 4 A
